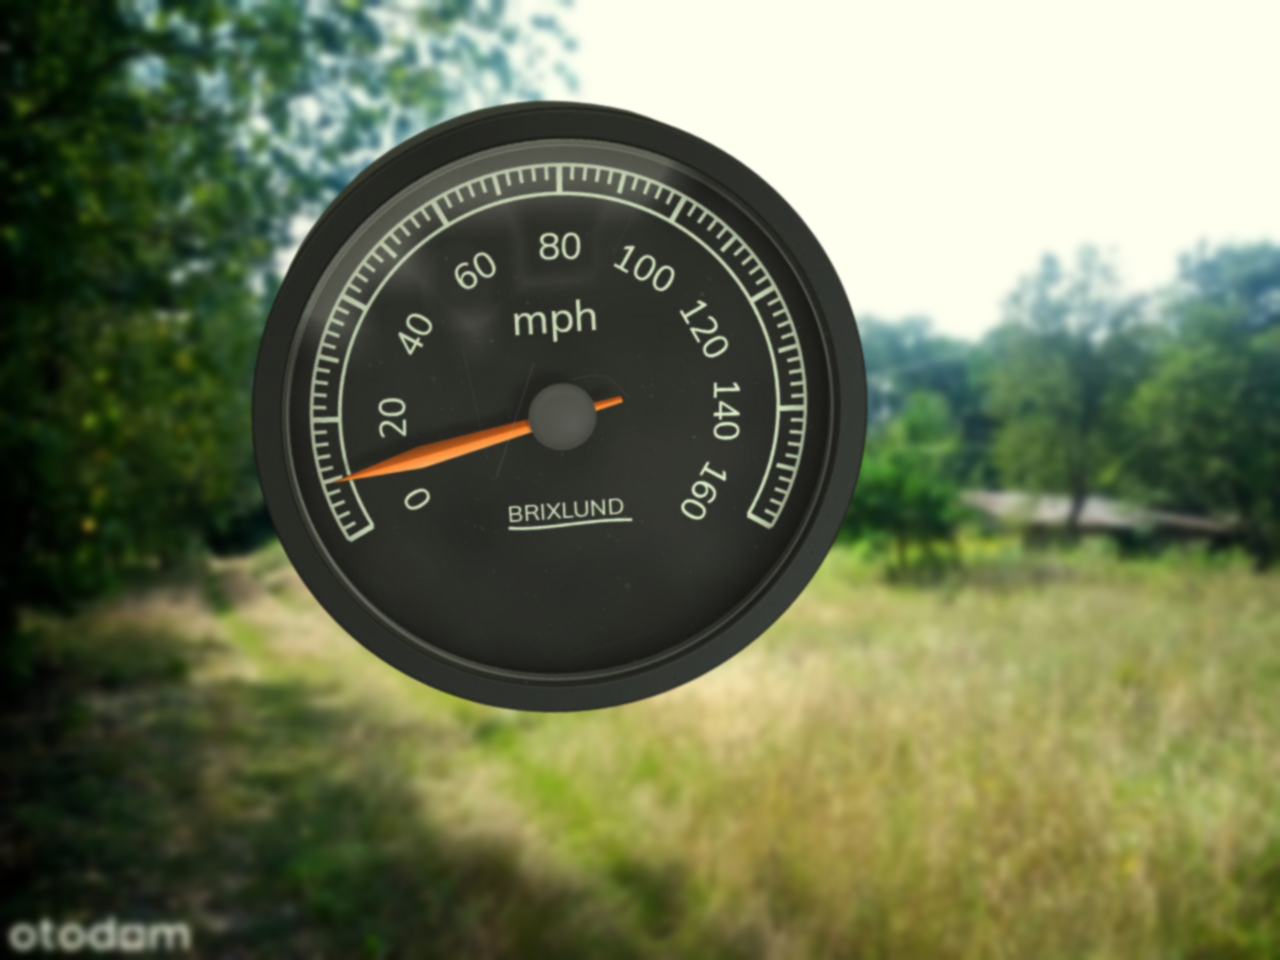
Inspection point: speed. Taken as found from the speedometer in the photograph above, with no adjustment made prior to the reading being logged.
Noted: 10 mph
